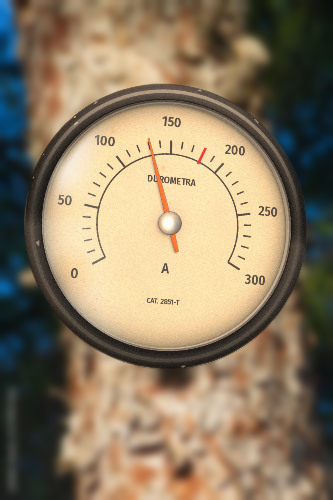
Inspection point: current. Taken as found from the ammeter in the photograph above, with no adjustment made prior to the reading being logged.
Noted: 130 A
